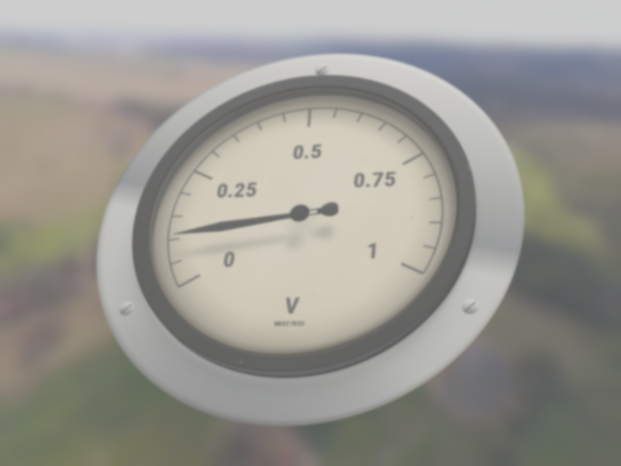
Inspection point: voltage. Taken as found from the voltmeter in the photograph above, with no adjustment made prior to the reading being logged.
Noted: 0.1 V
